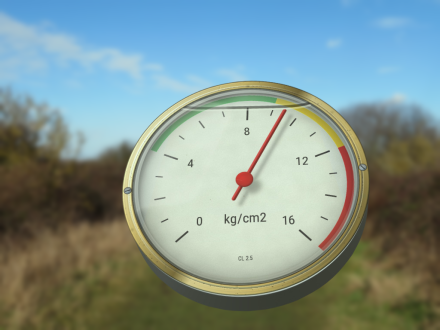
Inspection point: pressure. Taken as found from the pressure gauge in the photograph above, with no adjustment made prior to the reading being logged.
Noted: 9.5 kg/cm²
